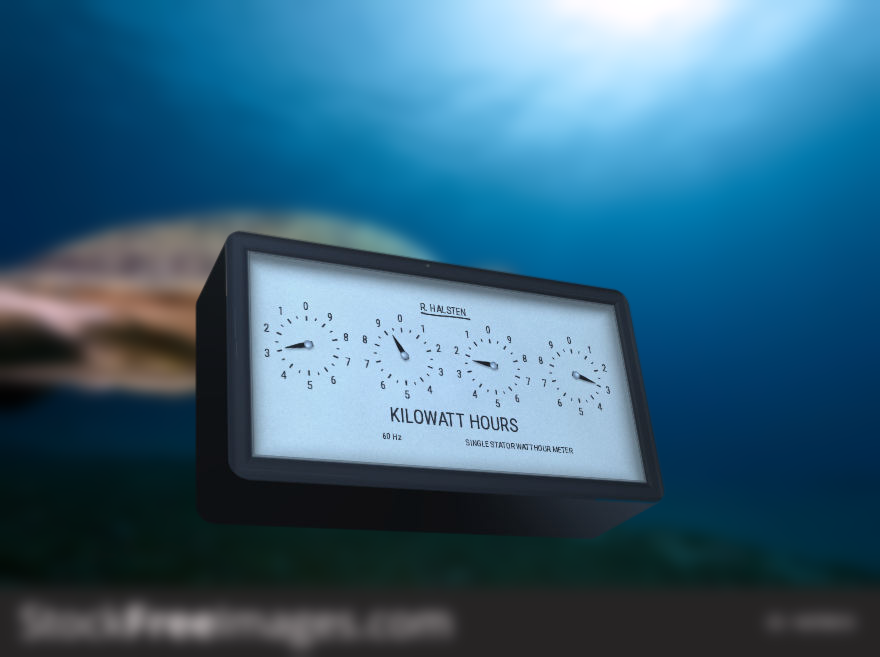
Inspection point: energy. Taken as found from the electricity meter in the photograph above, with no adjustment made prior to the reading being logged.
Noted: 2923 kWh
